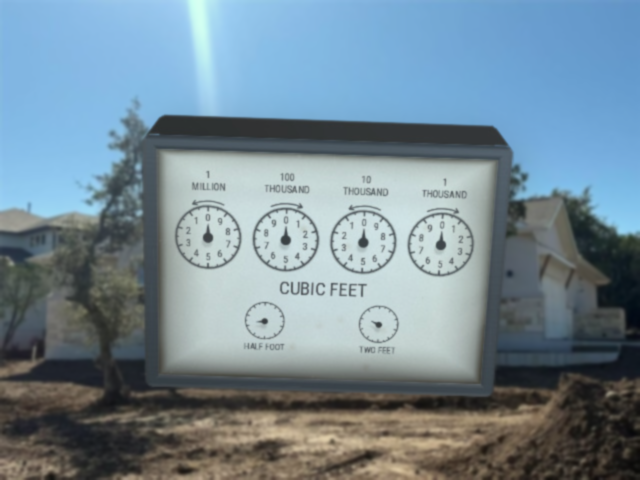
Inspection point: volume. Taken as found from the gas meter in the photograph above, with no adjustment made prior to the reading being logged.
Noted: 0 ft³
